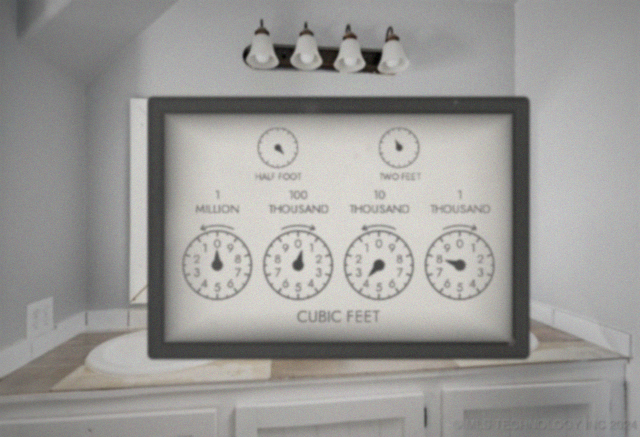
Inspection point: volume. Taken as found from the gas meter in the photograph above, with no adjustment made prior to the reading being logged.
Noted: 3800 ft³
